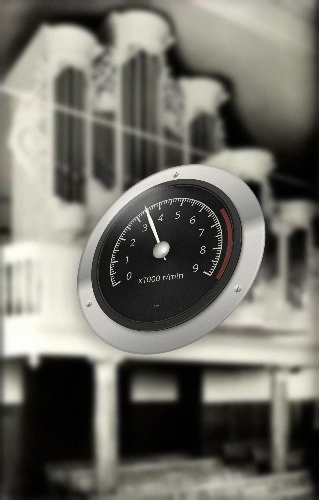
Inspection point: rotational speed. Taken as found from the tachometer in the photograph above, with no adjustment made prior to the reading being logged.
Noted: 3500 rpm
